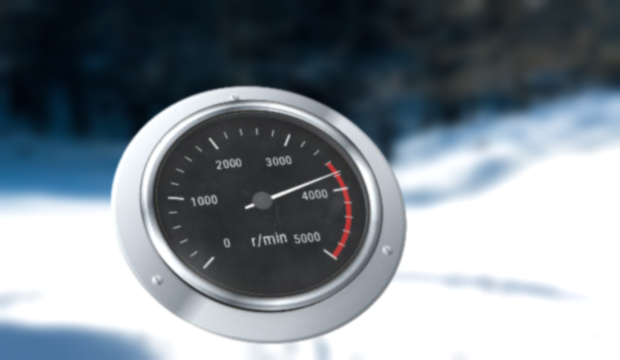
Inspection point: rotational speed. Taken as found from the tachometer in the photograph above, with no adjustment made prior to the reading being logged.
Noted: 3800 rpm
